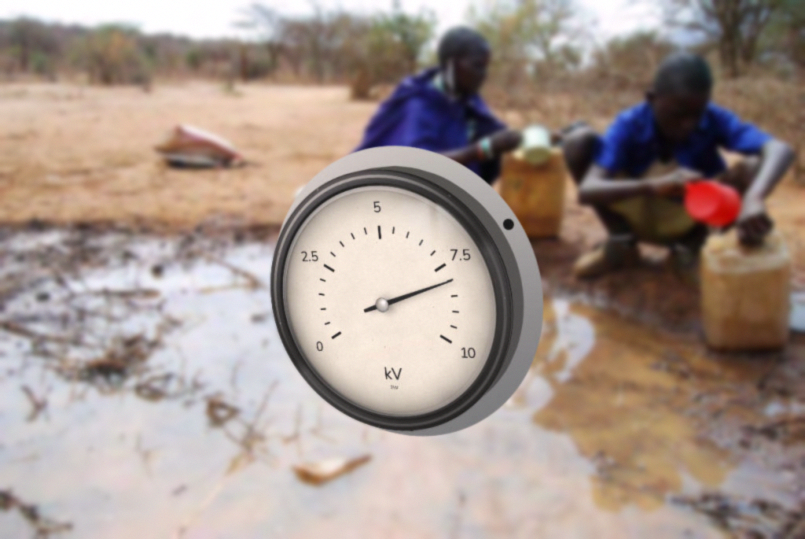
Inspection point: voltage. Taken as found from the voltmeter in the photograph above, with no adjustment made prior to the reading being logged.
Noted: 8 kV
